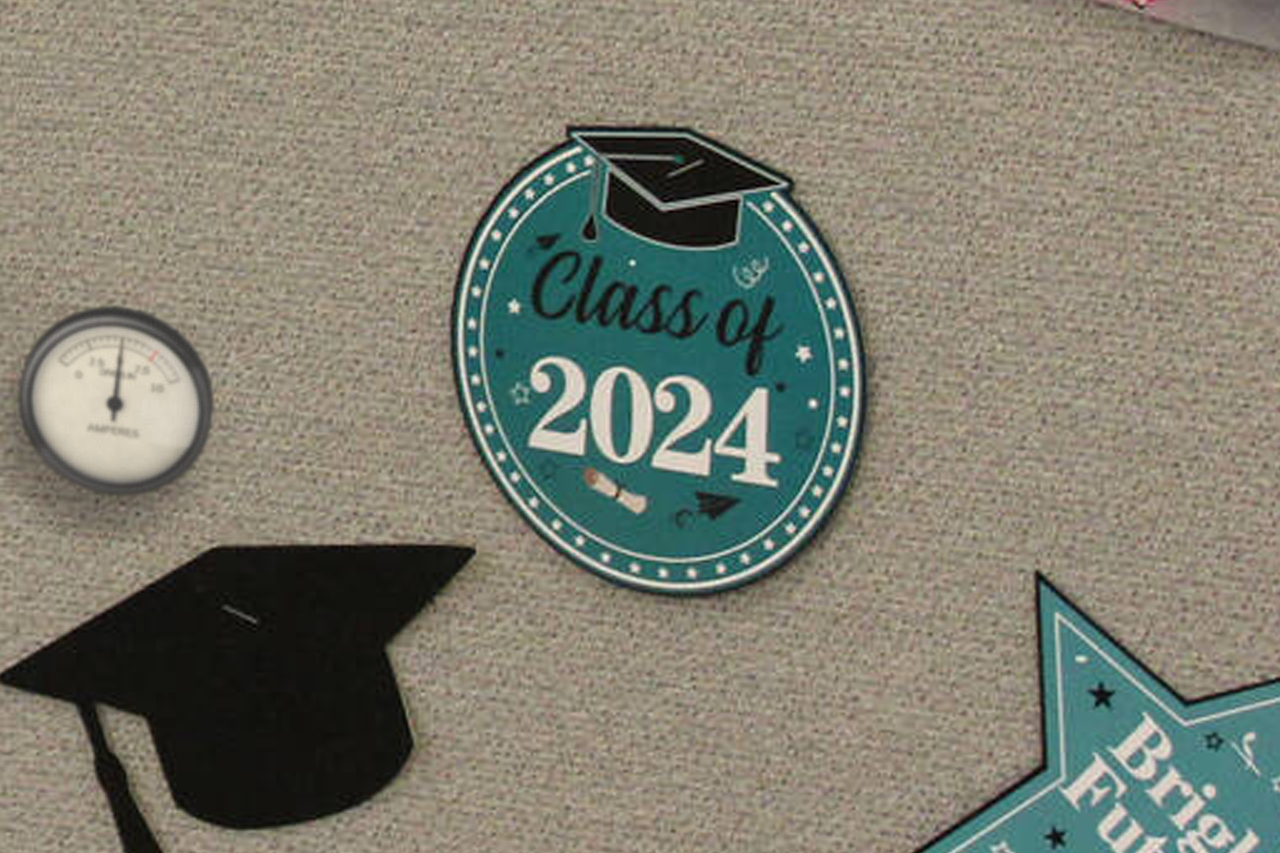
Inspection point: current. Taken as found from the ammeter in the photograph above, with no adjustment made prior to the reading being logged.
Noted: 5 A
